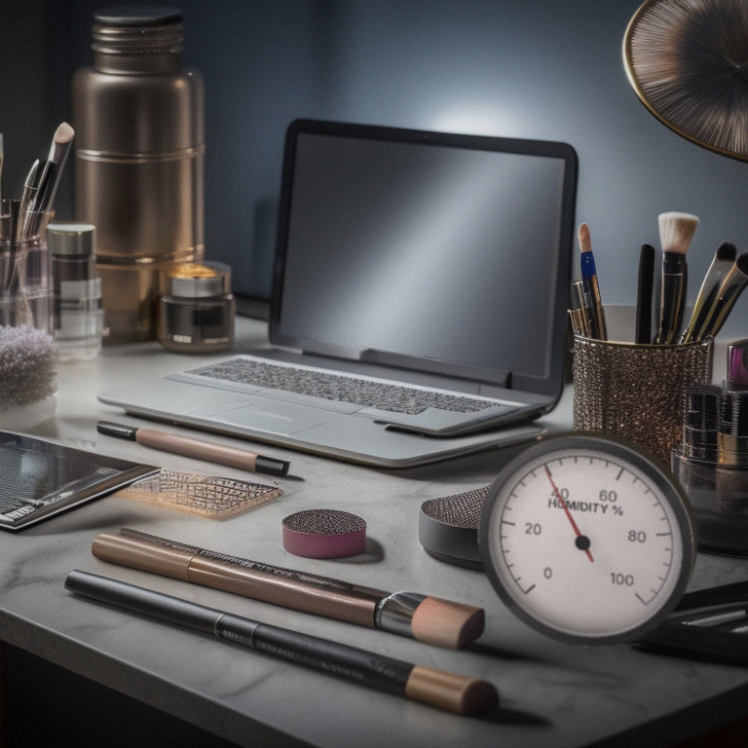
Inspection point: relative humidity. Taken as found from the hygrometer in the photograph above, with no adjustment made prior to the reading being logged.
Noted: 40 %
